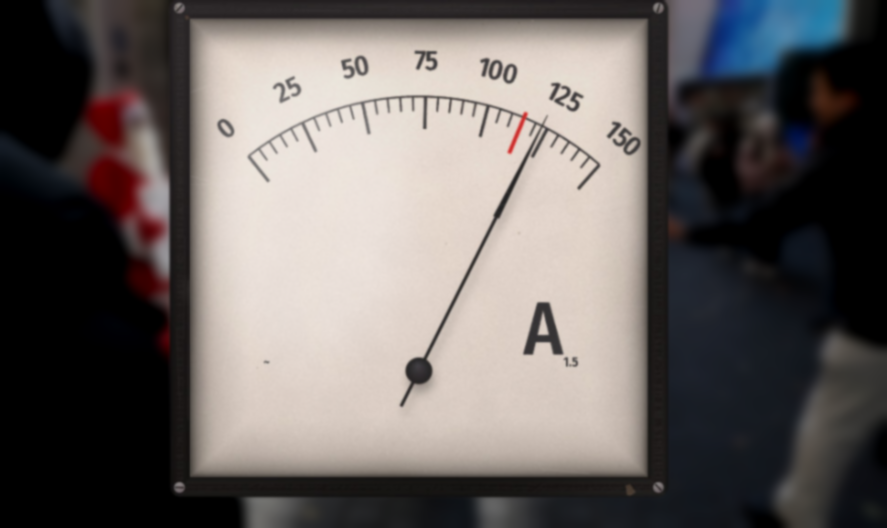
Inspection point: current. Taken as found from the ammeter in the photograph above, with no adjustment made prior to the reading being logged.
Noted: 122.5 A
